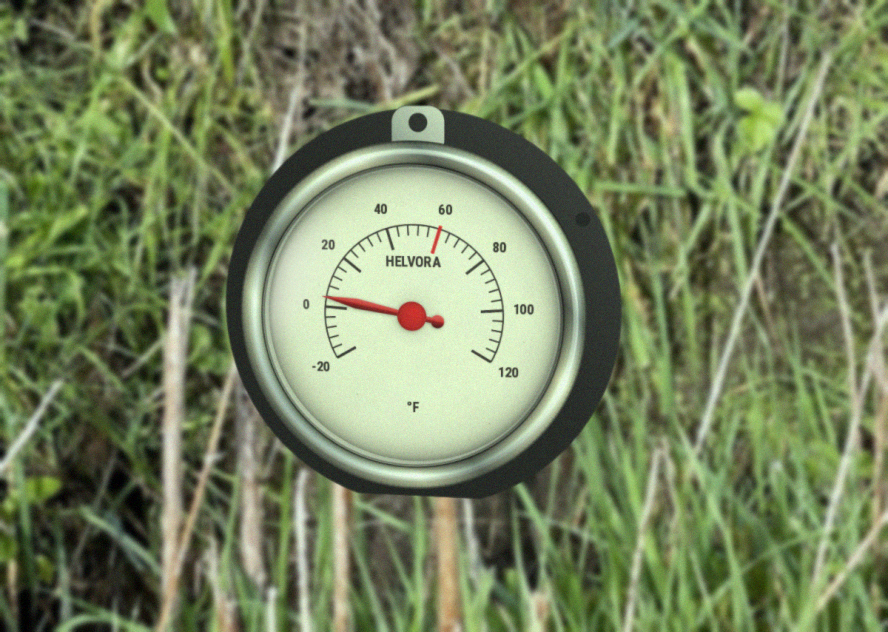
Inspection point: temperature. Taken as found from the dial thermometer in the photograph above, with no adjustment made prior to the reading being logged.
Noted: 4 °F
